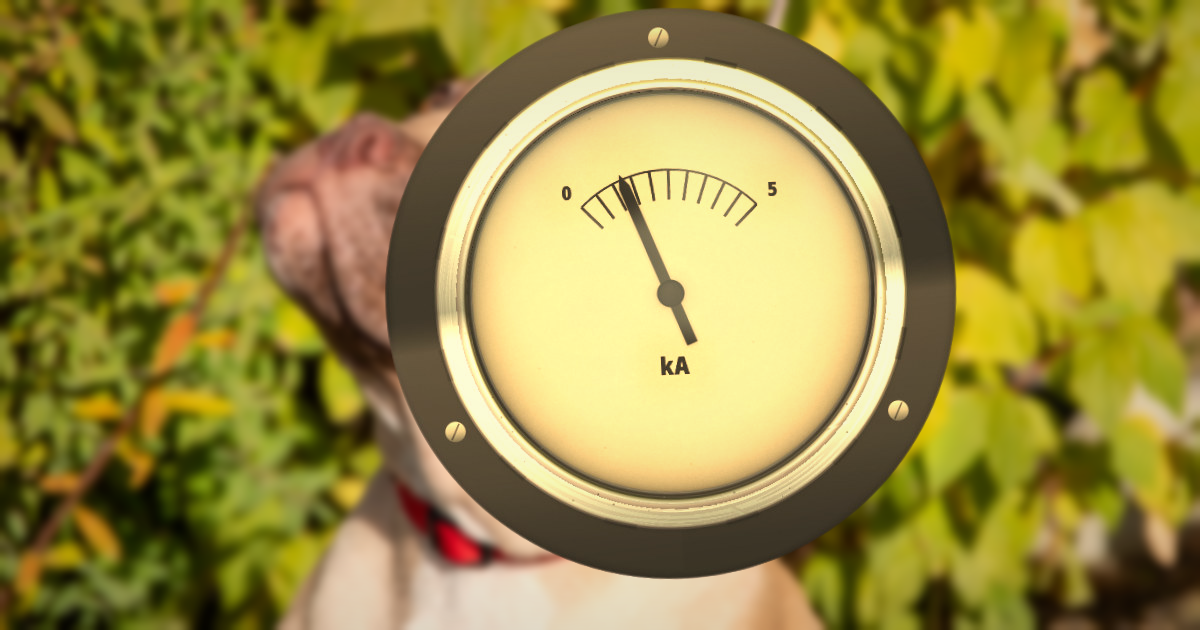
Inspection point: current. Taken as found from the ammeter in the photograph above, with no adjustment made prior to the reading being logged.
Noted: 1.25 kA
